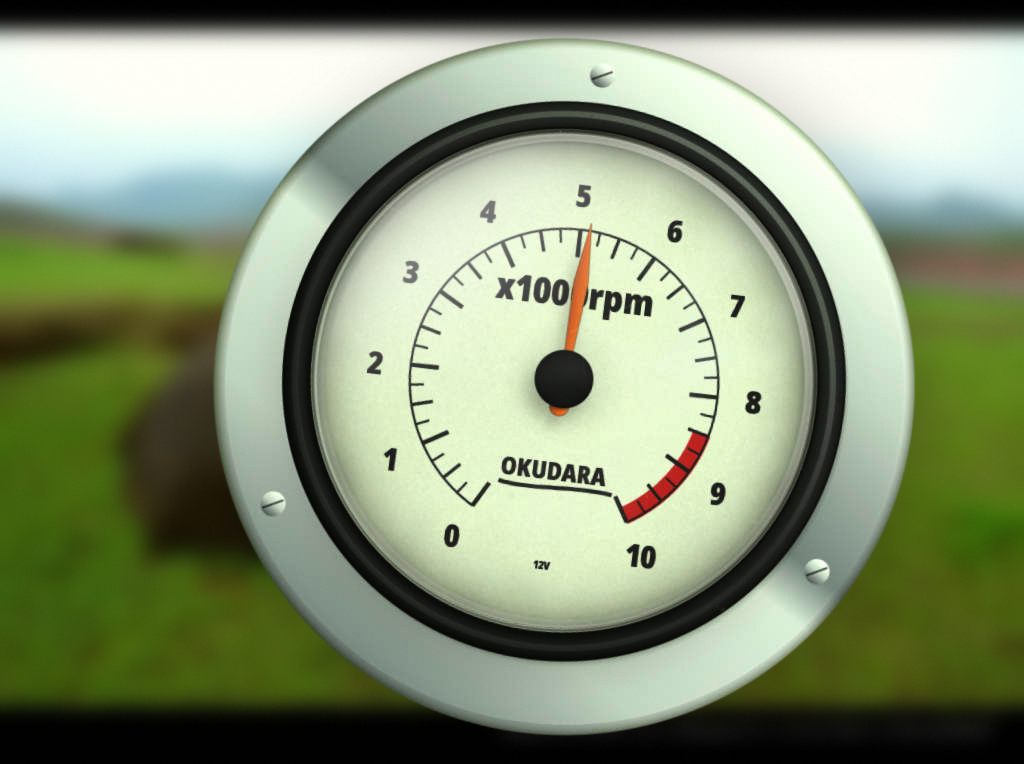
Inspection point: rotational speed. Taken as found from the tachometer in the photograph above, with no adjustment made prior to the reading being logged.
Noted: 5125 rpm
